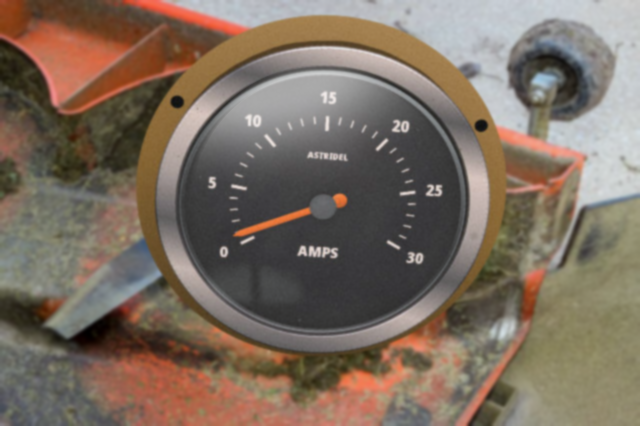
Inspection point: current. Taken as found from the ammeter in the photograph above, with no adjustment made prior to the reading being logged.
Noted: 1 A
